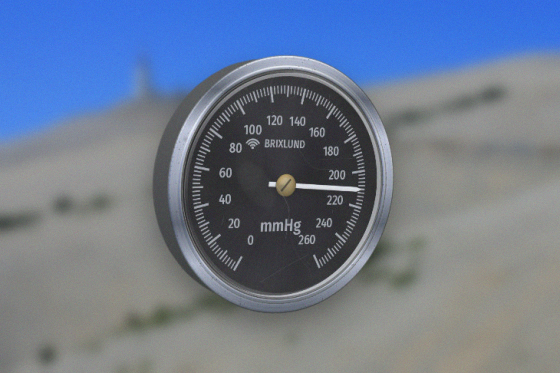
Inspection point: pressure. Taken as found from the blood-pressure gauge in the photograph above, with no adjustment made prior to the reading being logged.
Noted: 210 mmHg
